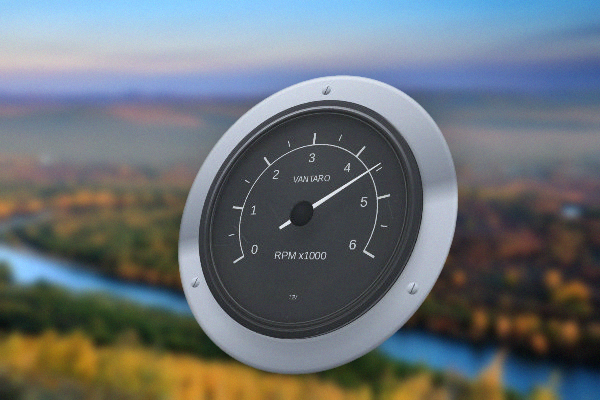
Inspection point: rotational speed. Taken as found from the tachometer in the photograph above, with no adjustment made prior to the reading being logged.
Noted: 4500 rpm
